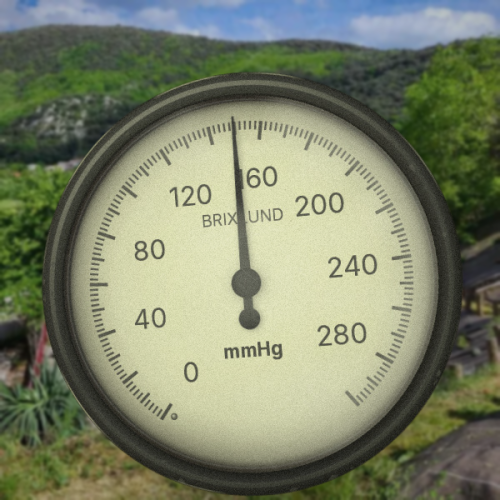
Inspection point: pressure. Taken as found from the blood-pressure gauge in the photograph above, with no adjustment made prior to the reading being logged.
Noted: 150 mmHg
